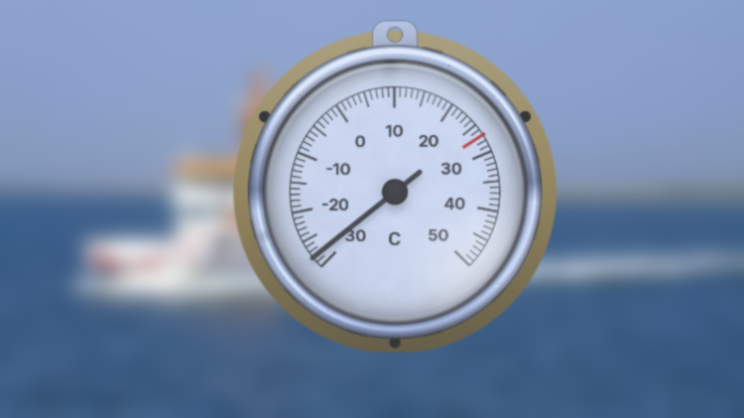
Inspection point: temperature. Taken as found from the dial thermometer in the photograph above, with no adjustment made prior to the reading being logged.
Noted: -28 °C
